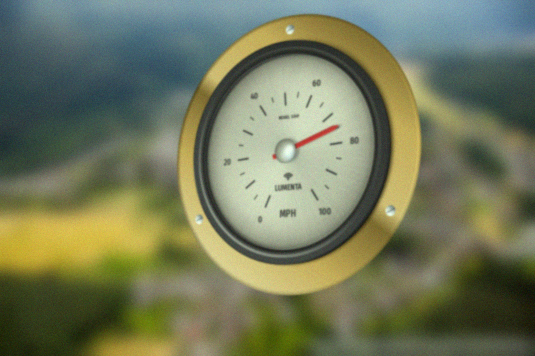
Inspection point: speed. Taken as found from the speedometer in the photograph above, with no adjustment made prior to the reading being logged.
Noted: 75 mph
